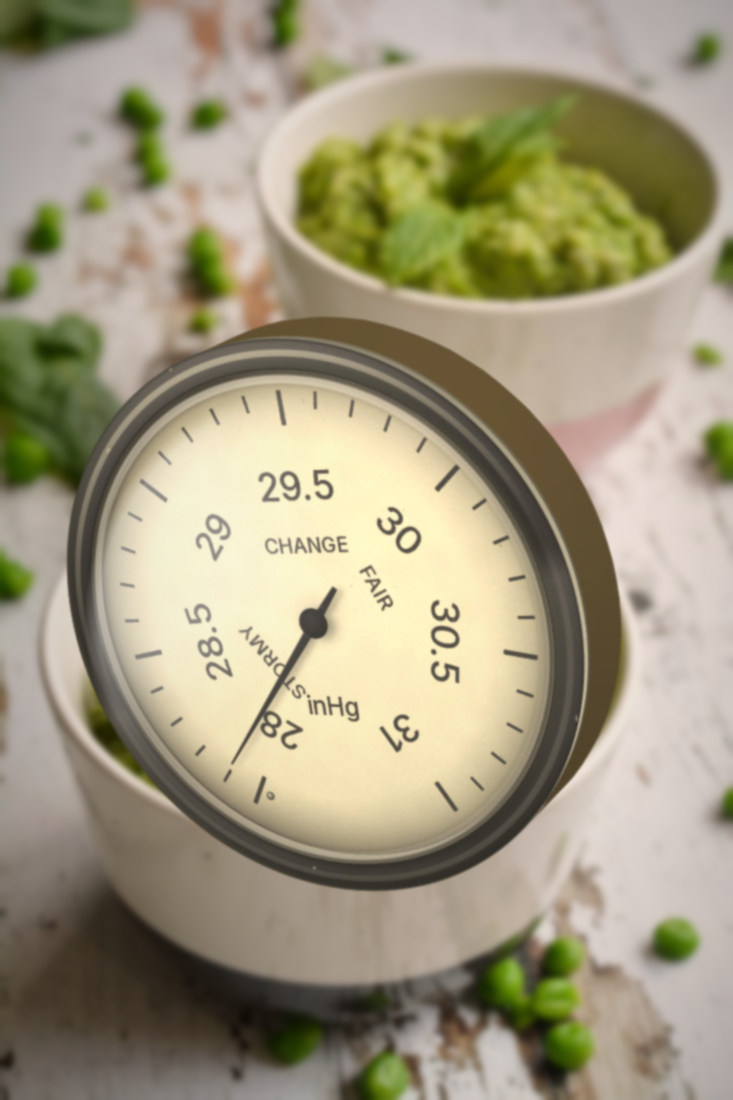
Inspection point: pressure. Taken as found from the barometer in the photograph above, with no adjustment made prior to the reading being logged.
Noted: 28.1 inHg
